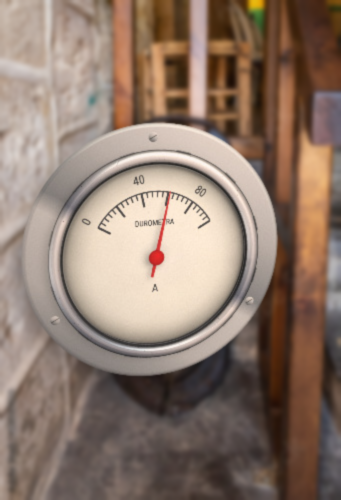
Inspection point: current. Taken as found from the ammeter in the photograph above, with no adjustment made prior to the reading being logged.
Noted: 60 A
